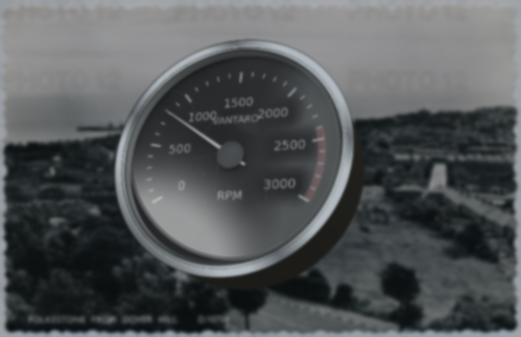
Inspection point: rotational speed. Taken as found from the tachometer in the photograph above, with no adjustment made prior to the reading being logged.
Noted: 800 rpm
